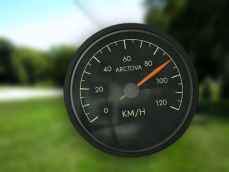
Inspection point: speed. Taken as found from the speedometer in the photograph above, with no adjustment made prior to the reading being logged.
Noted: 90 km/h
